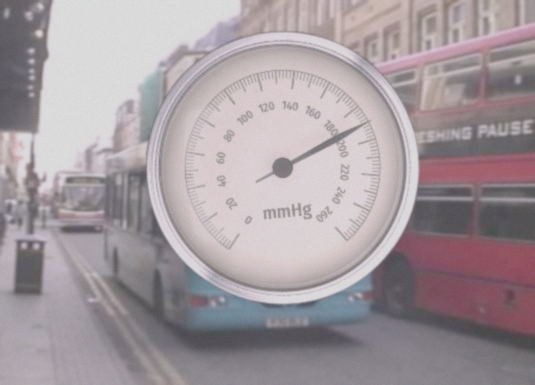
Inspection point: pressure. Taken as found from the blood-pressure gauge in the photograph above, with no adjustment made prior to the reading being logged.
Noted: 190 mmHg
